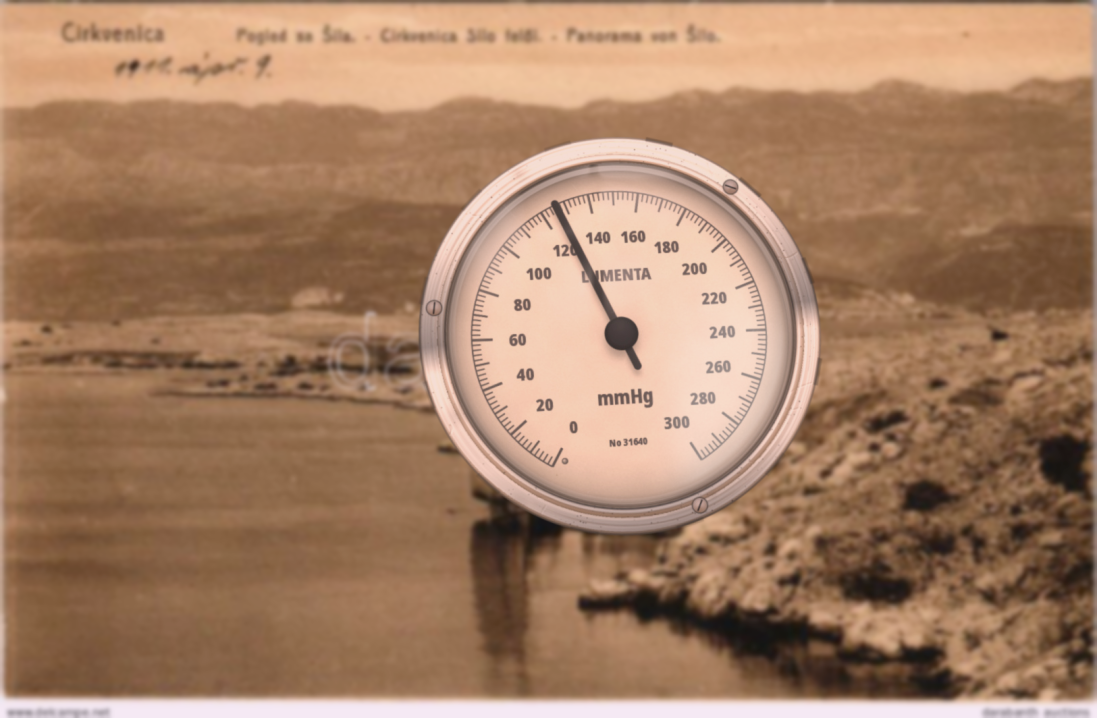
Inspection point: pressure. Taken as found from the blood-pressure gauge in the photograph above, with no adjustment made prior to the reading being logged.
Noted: 126 mmHg
